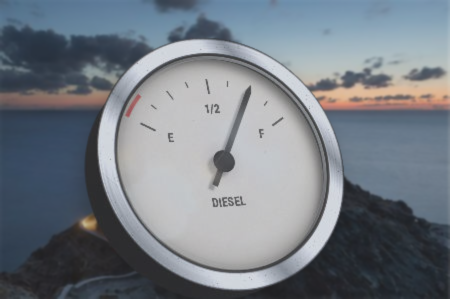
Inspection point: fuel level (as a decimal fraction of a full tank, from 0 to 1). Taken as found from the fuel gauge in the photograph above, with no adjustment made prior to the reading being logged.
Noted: 0.75
